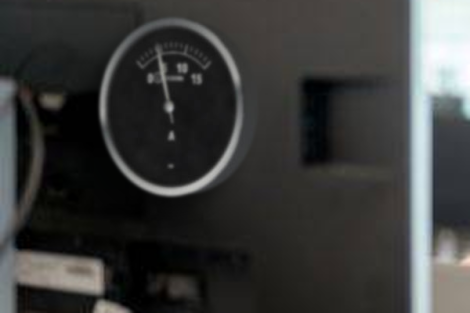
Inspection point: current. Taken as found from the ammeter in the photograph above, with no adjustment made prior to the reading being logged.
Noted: 5 A
